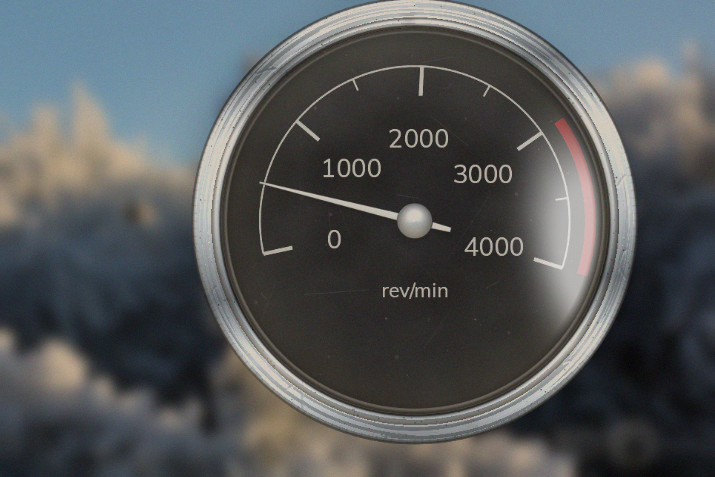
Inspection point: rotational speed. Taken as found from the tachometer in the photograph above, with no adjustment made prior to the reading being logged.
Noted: 500 rpm
